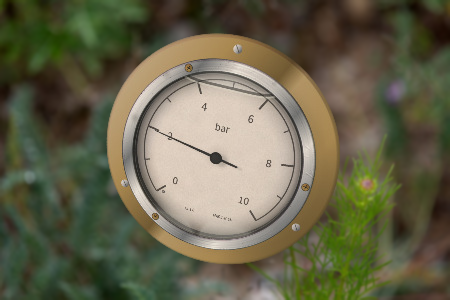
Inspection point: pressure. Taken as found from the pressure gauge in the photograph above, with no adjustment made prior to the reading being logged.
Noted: 2 bar
